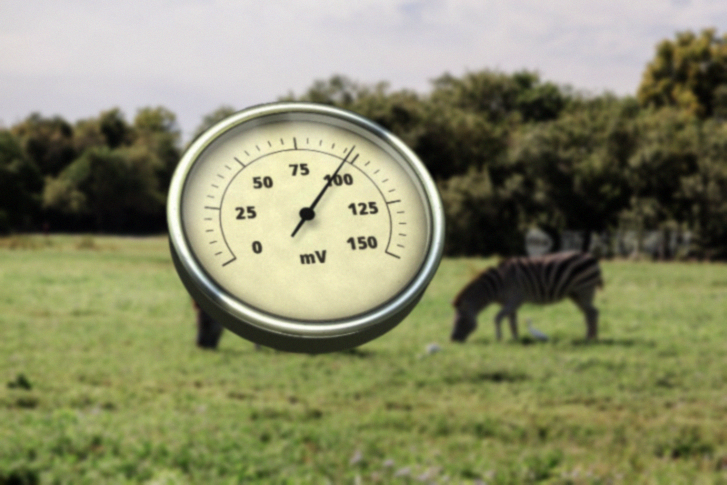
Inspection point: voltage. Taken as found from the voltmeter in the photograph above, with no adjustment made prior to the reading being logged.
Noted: 97.5 mV
